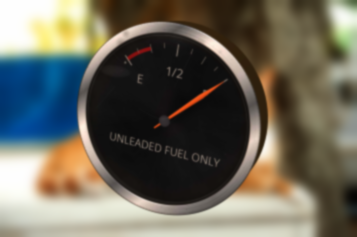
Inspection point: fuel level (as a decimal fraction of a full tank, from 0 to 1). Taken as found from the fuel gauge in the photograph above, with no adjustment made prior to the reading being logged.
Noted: 1
